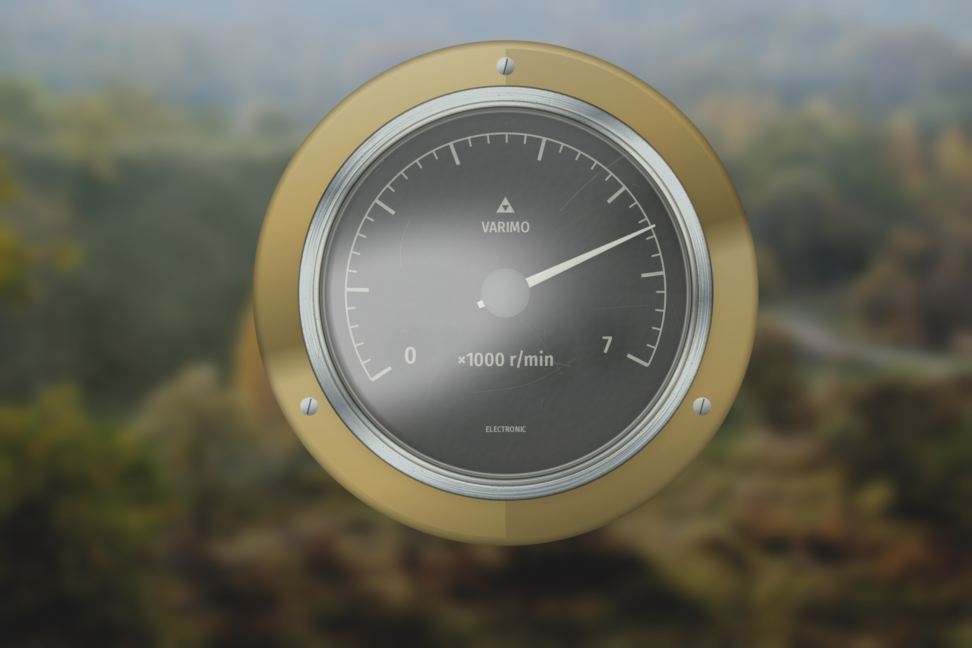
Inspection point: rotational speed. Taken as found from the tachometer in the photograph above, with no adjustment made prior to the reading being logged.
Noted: 5500 rpm
